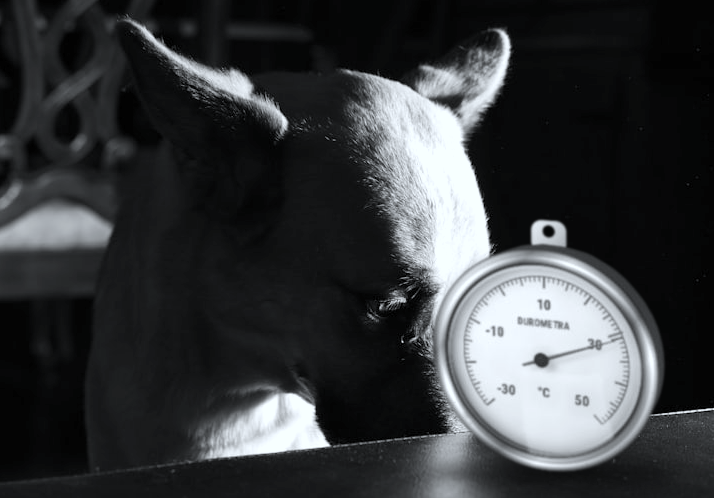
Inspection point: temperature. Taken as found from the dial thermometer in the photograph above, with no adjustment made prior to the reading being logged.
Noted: 30 °C
